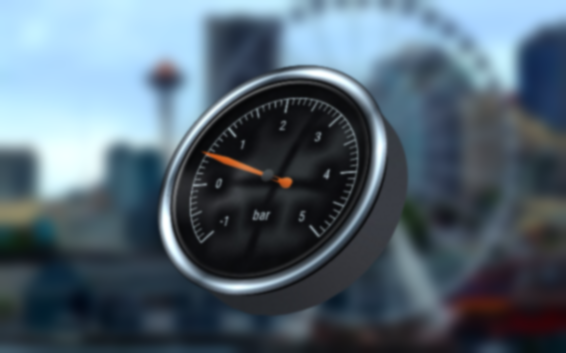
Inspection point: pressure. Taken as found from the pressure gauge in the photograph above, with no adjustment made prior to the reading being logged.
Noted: 0.5 bar
